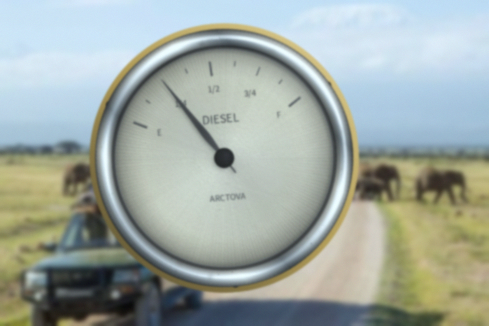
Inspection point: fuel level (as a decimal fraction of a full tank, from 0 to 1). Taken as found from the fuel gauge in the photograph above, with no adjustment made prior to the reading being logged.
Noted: 0.25
